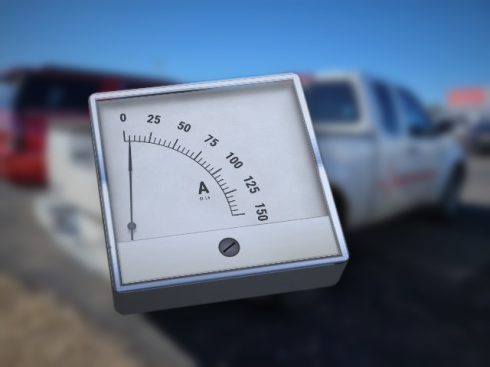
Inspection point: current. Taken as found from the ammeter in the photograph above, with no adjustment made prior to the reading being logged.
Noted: 5 A
